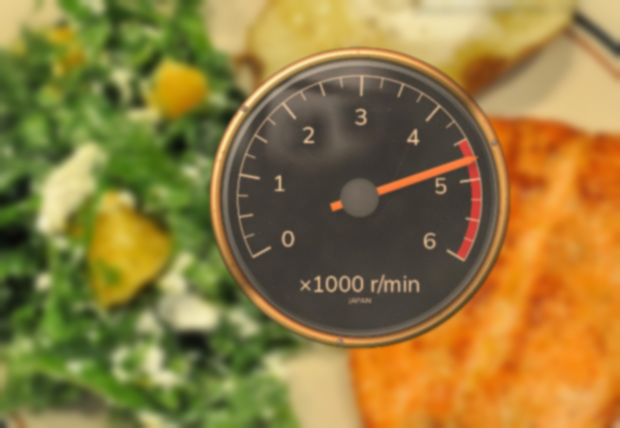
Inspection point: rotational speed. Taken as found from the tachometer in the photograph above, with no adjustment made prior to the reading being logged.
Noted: 4750 rpm
